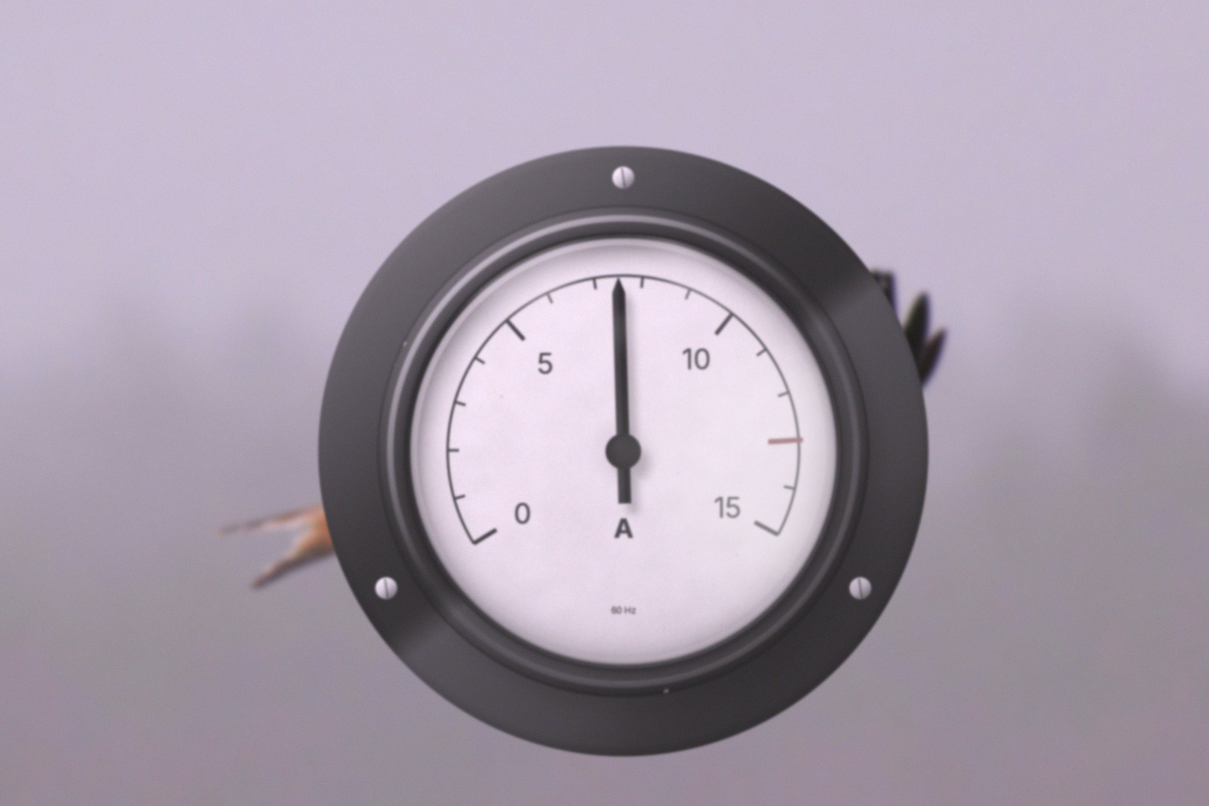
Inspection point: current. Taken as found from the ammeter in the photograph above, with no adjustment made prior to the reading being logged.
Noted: 7.5 A
